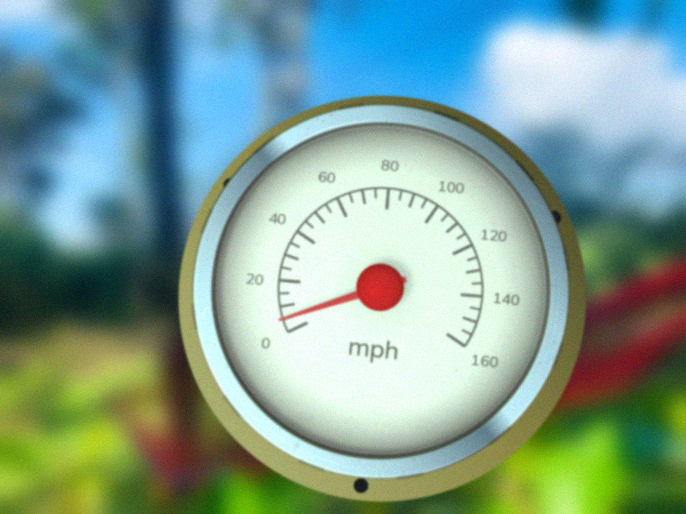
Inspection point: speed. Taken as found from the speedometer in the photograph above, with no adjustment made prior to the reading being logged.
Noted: 5 mph
